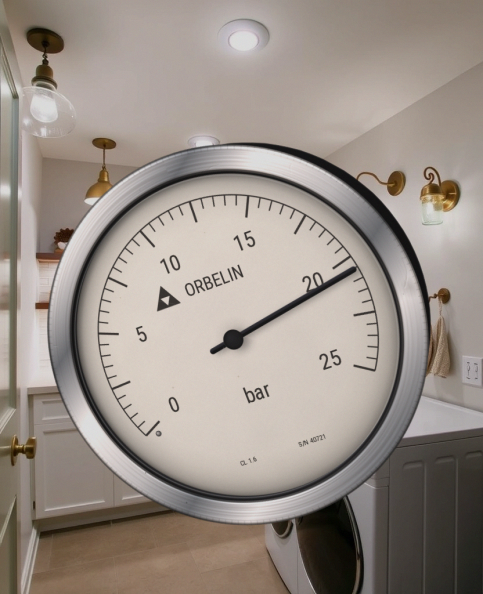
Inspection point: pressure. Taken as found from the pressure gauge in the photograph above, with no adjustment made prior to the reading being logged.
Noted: 20.5 bar
